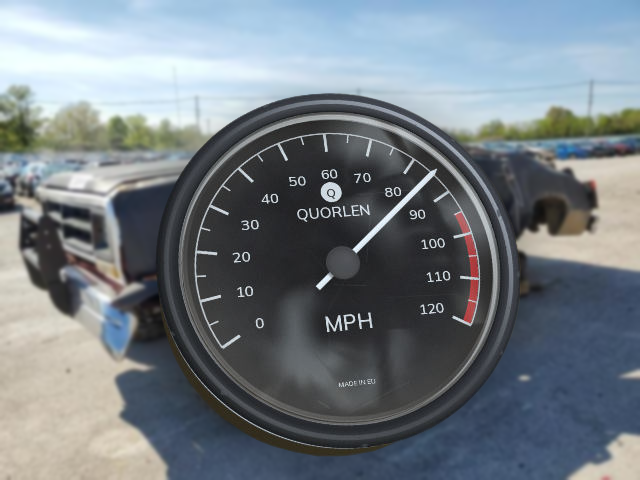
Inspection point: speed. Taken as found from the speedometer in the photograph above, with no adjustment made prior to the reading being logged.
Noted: 85 mph
